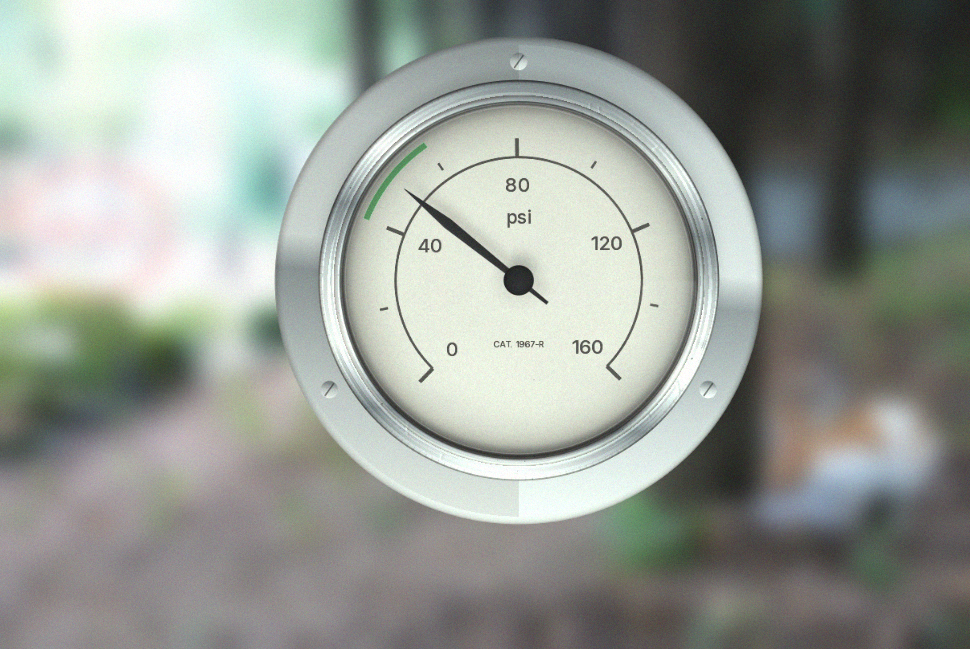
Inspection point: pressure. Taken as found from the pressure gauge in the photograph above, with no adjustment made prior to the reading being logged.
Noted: 50 psi
